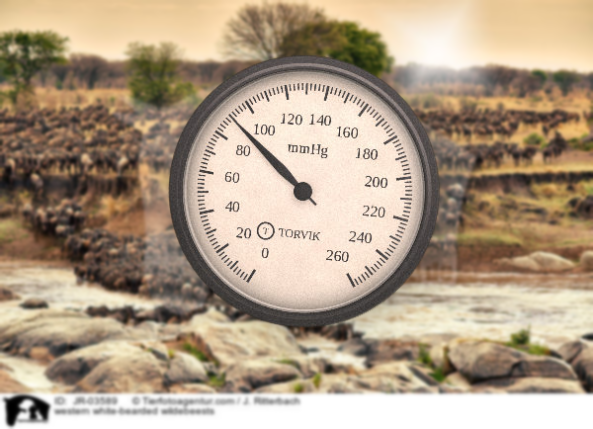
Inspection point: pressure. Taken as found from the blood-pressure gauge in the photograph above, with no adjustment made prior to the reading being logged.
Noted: 90 mmHg
